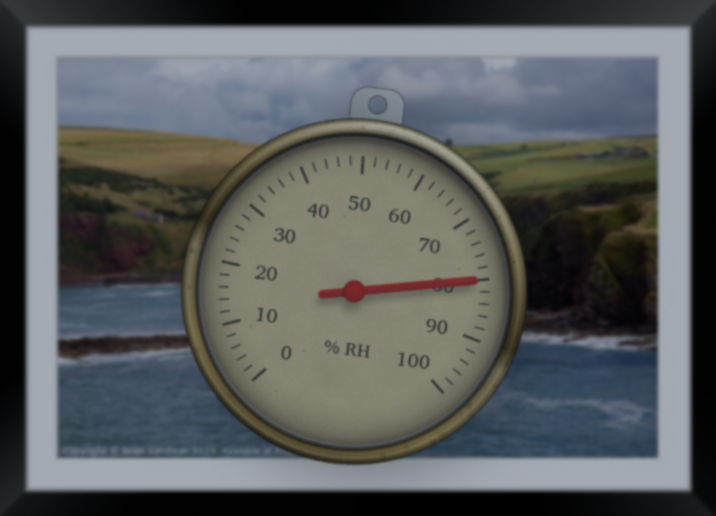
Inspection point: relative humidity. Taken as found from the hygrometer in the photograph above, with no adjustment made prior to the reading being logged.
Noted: 80 %
